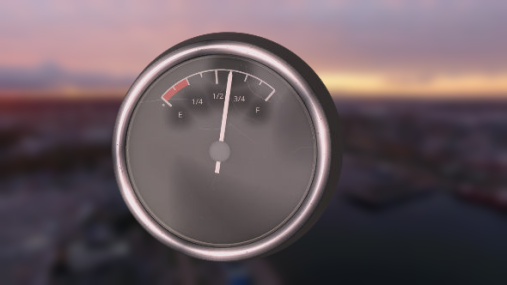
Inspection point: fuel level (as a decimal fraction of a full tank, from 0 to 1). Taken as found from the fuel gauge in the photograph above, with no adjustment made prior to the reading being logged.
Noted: 0.625
